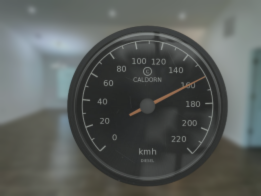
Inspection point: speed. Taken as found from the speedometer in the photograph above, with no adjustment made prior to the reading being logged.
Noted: 160 km/h
